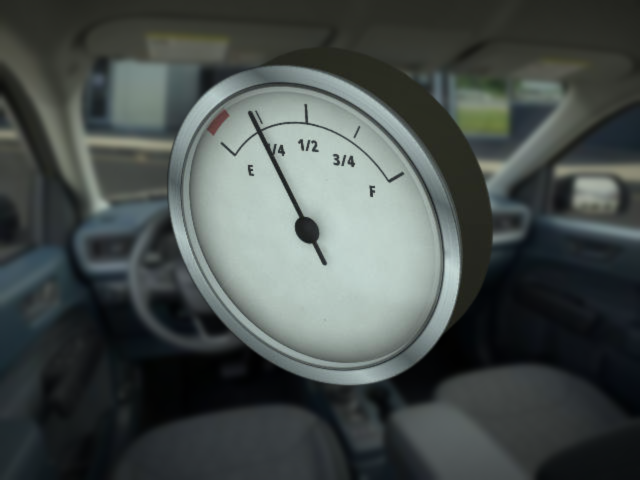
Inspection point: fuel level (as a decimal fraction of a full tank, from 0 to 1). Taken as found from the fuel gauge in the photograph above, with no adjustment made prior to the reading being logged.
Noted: 0.25
